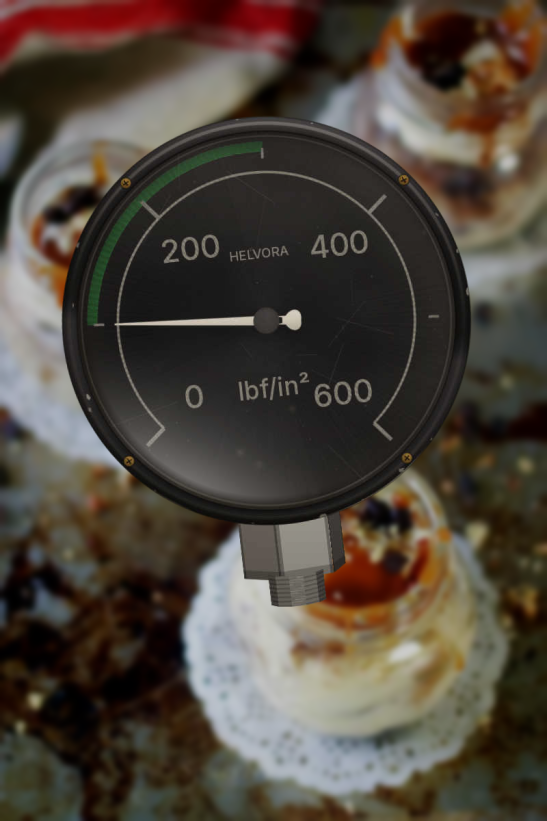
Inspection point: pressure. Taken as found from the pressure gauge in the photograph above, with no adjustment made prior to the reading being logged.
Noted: 100 psi
